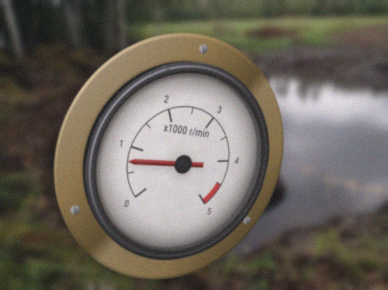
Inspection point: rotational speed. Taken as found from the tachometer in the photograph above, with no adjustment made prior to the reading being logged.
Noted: 750 rpm
